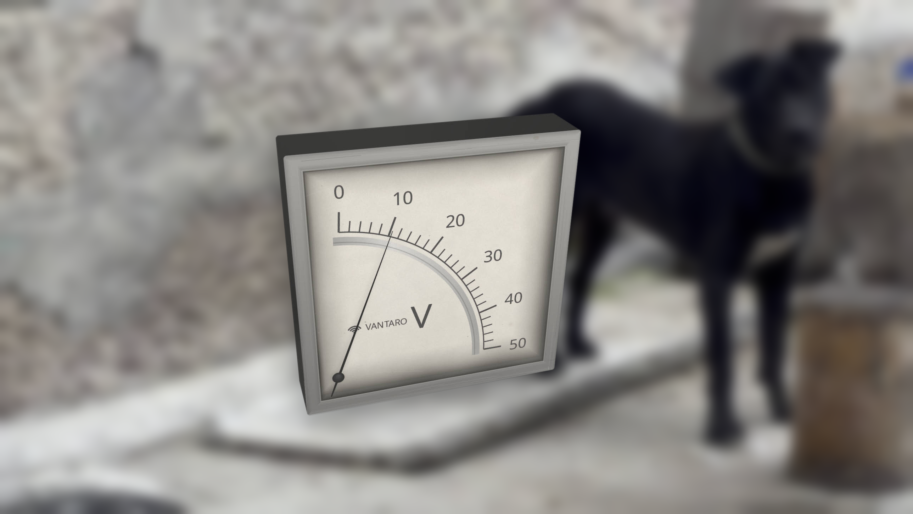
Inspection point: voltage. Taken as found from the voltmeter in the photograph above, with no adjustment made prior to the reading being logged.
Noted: 10 V
